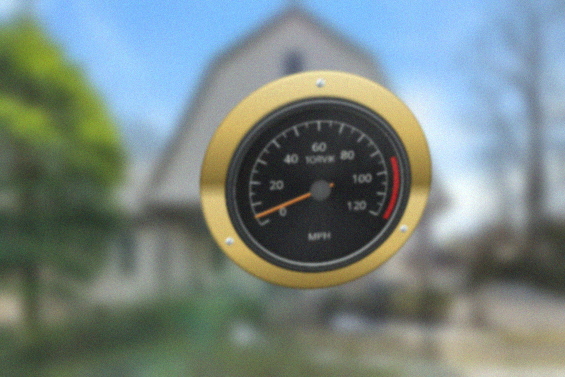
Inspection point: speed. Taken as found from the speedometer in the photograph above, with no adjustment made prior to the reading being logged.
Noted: 5 mph
